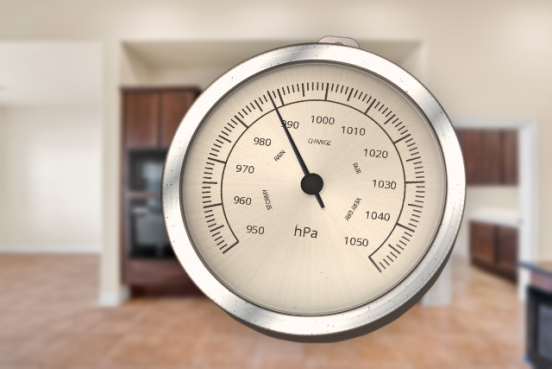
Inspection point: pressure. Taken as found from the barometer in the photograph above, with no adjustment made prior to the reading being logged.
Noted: 988 hPa
